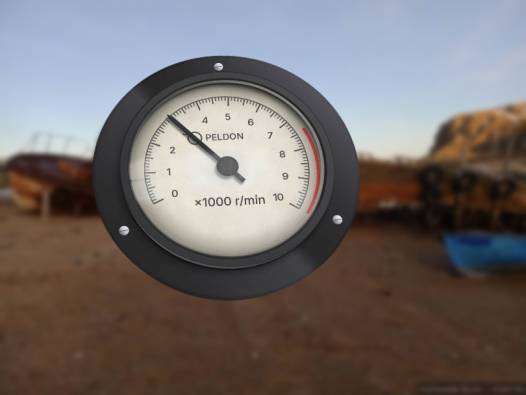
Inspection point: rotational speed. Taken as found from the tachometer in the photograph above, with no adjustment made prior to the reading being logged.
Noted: 3000 rpm
